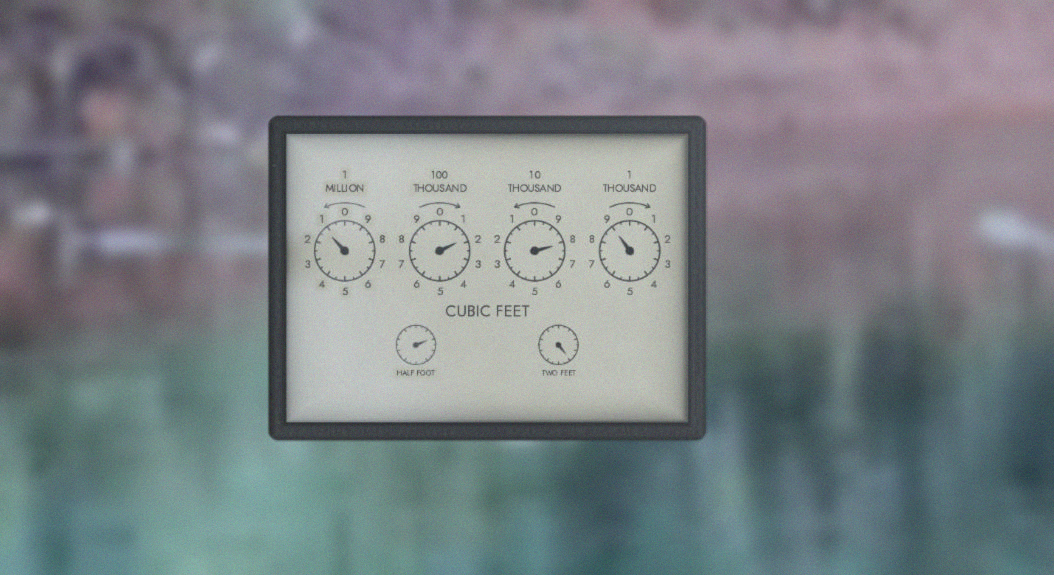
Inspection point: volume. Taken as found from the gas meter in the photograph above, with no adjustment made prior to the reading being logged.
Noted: 117900 ft³
